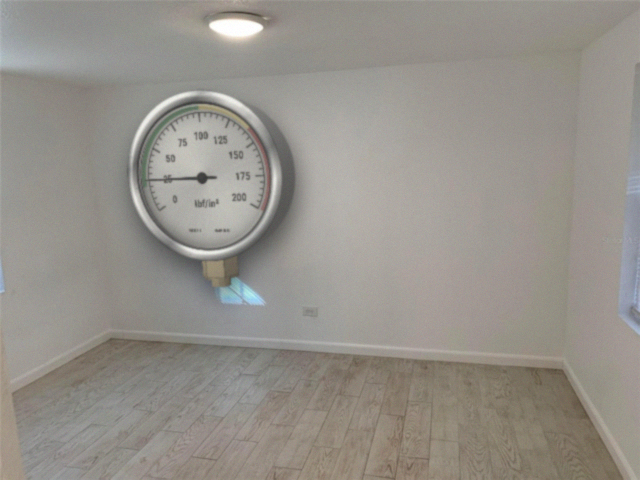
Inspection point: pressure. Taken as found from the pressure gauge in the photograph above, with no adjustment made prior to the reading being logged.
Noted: 25 psi
